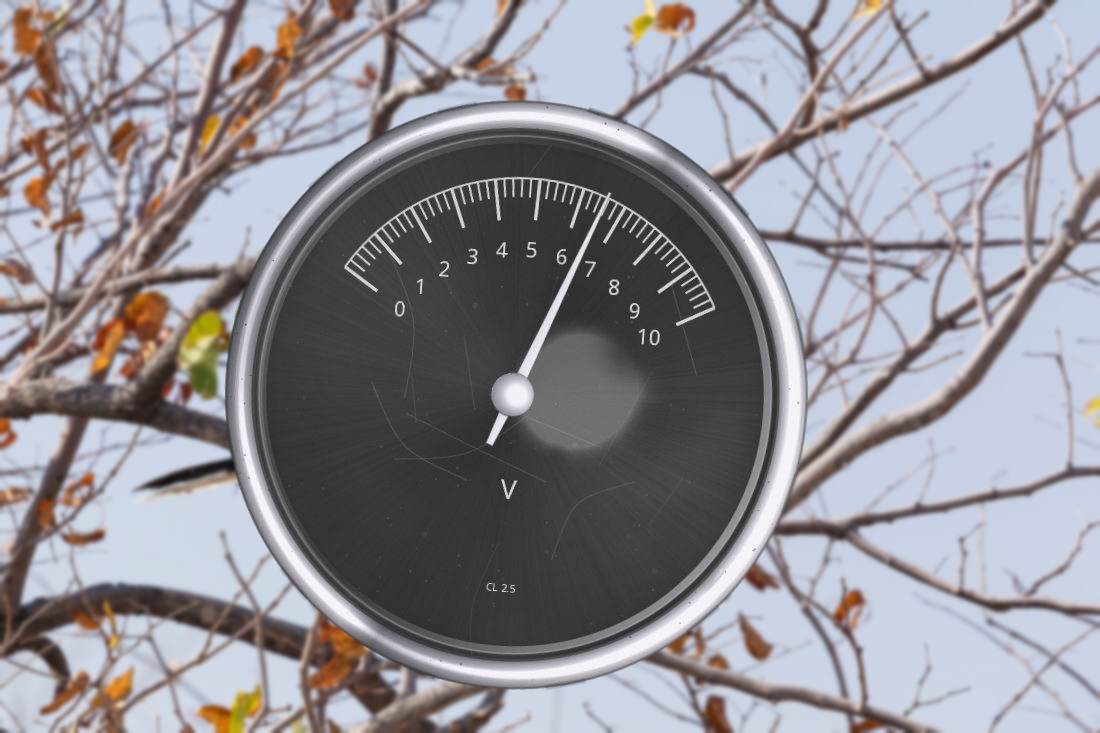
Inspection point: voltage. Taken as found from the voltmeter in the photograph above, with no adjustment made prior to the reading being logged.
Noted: 6.6 V
